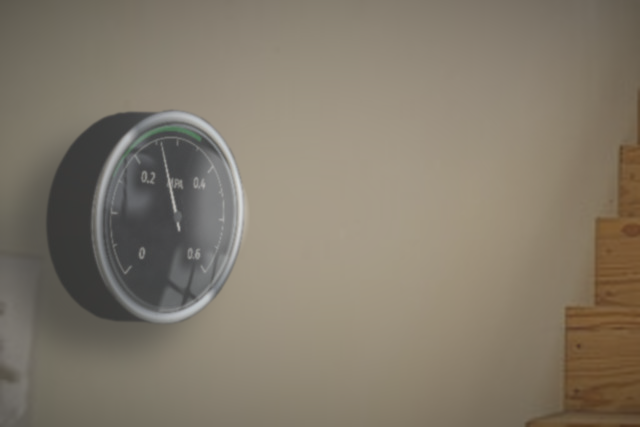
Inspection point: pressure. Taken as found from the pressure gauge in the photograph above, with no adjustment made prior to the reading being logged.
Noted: 0.25 MPa
